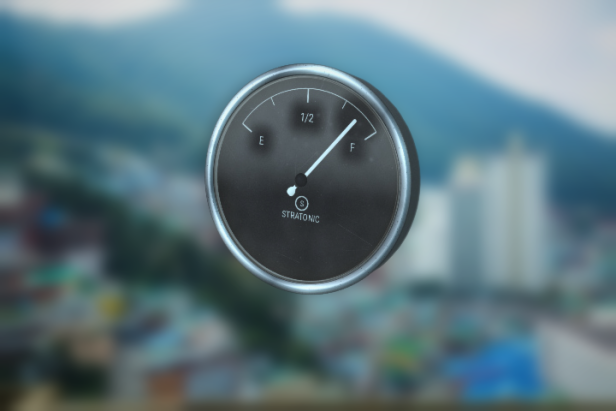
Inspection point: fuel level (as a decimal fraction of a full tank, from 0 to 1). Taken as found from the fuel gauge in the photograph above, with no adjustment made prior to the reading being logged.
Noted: 0.875
